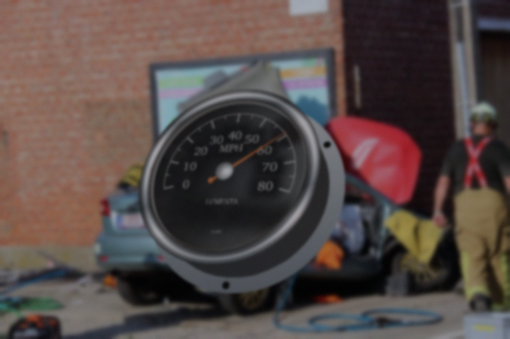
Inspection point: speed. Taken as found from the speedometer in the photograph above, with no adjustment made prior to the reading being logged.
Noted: 60 mph
